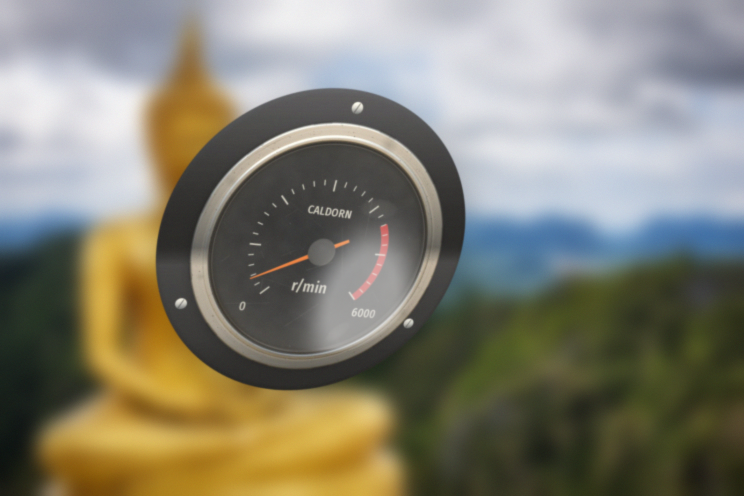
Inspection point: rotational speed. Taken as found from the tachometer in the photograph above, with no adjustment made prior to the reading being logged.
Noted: 400 rpm
